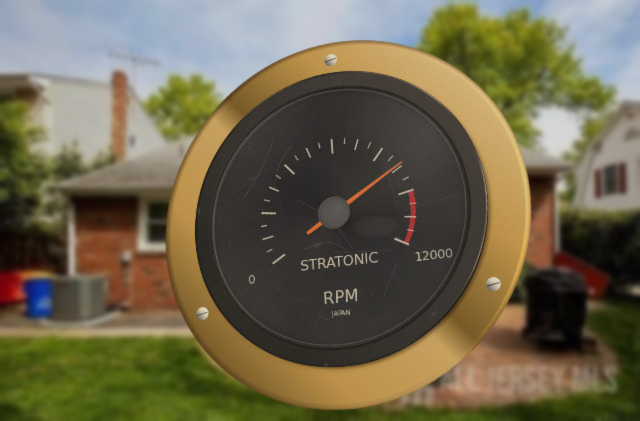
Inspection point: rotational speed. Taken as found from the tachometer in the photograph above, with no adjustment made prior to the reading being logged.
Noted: 9000 rpm
